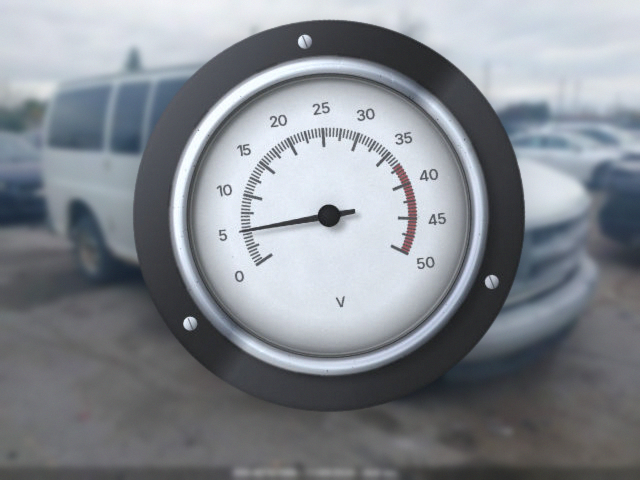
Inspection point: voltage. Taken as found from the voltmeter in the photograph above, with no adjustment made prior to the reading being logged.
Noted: 5 V
